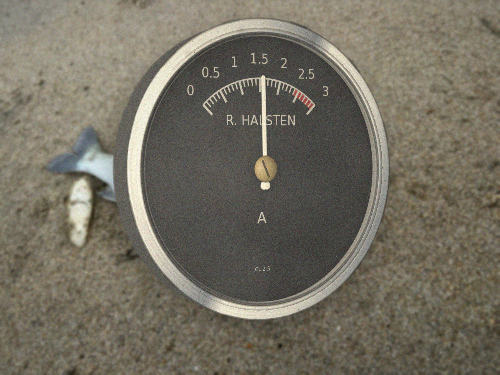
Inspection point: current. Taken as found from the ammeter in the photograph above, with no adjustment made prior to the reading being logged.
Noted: 1.5 A
